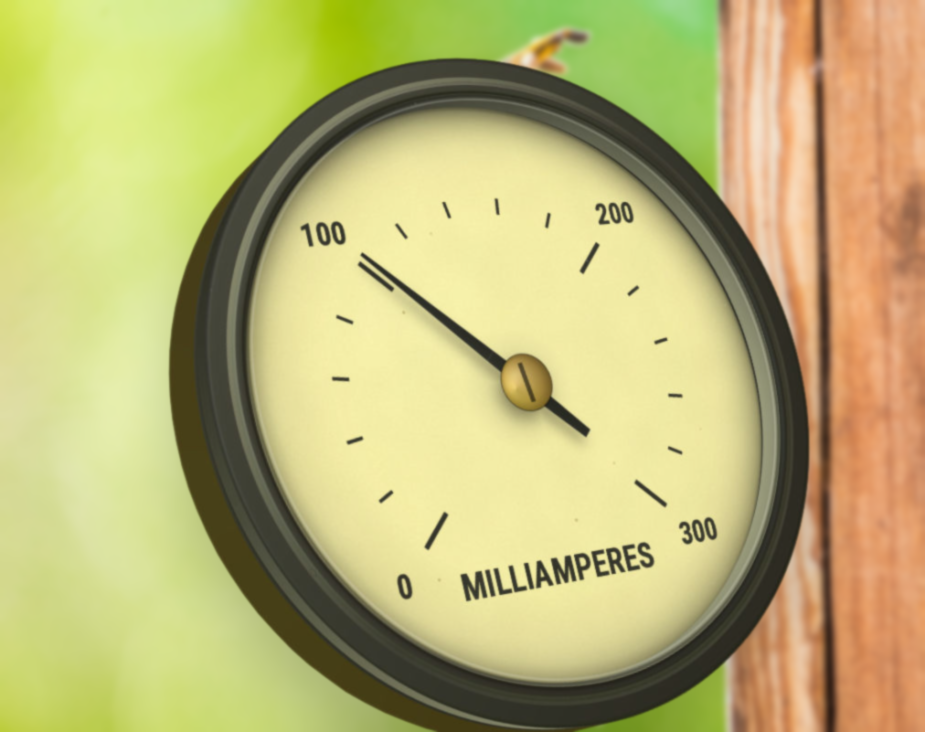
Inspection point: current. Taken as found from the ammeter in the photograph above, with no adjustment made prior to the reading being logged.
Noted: 100 mA
